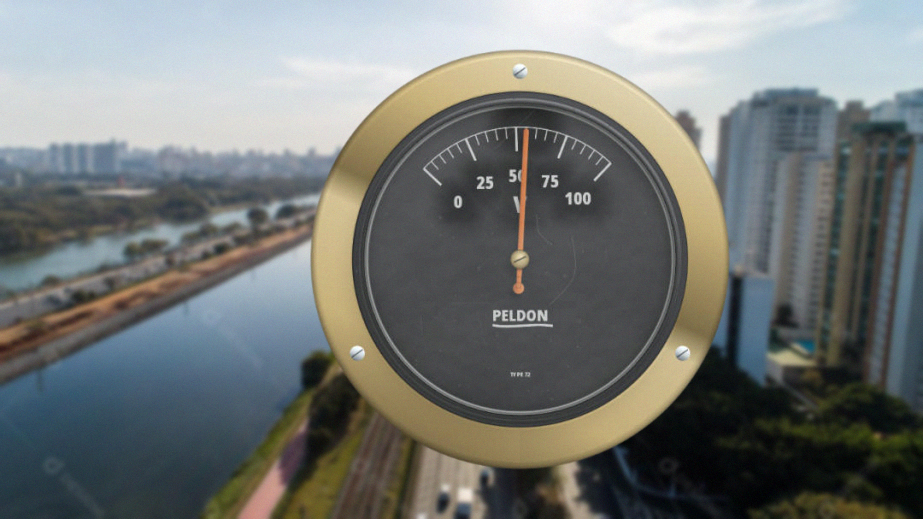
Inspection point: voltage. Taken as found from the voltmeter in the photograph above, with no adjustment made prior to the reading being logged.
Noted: 55 V
